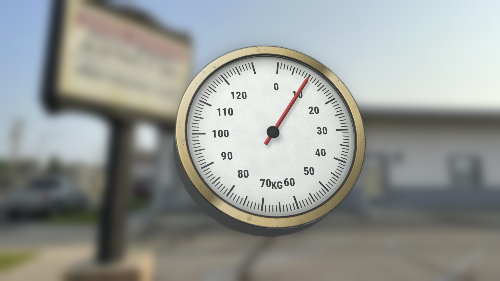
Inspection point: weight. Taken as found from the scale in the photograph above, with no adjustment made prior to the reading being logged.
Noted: 10 kg
